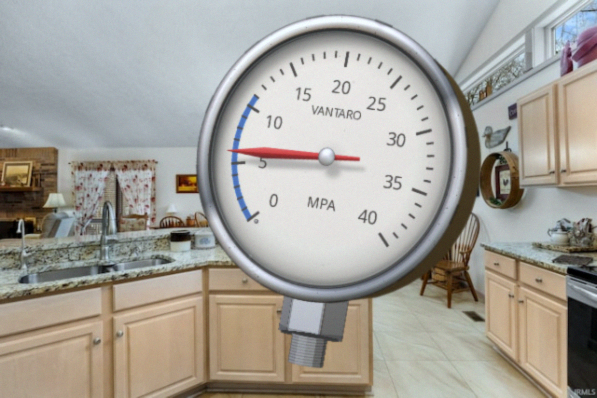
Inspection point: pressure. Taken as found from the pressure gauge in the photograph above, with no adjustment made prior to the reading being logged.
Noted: 6 MPa
